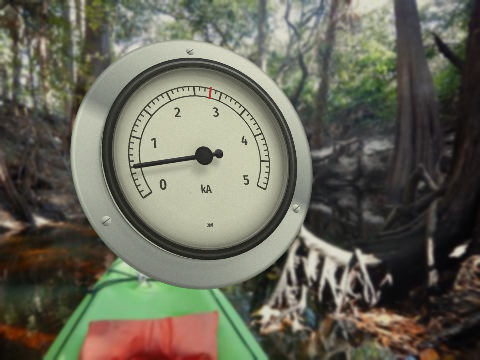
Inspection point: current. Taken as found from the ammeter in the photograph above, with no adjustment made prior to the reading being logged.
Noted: 0.5 kA
